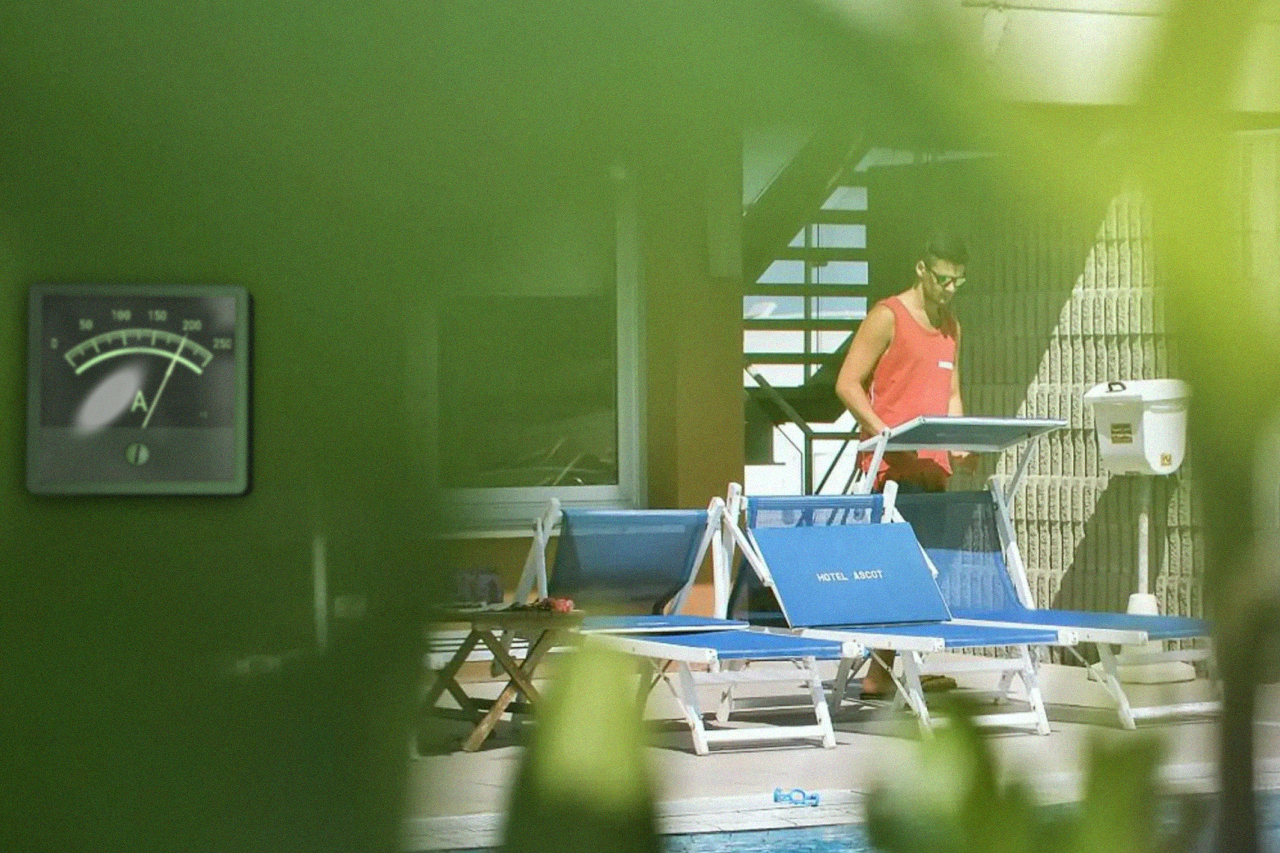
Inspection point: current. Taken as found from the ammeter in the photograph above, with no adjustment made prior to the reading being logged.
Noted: 200 A
